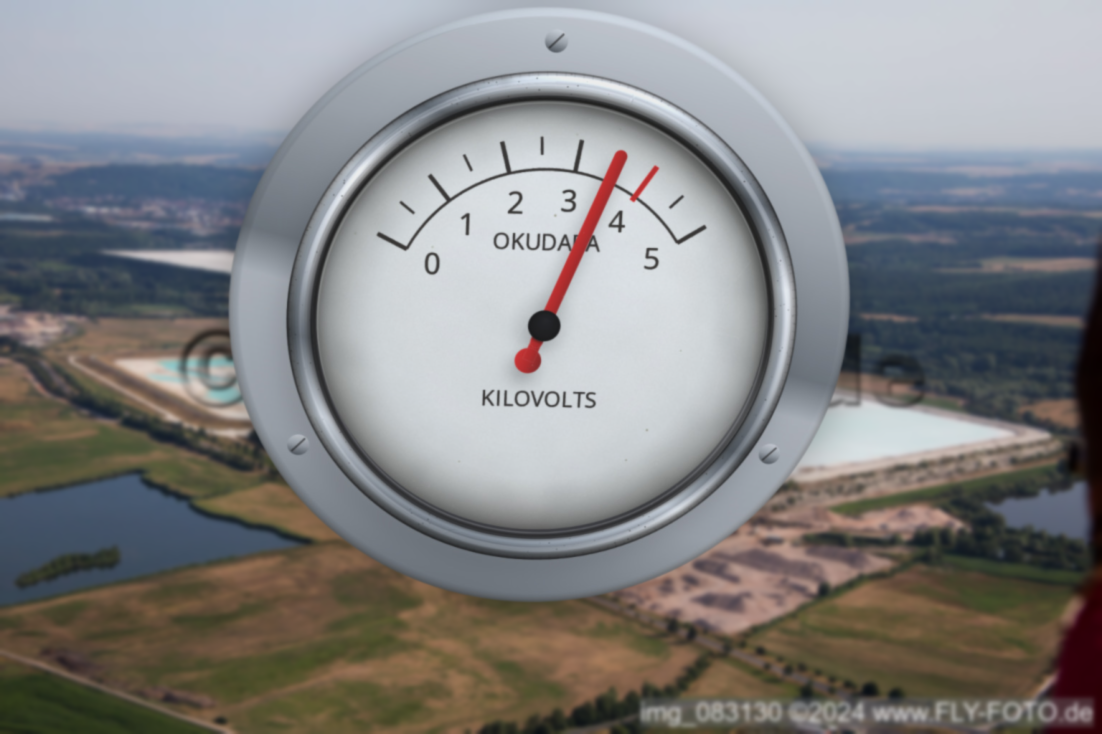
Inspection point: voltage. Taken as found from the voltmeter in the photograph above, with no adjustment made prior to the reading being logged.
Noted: 3.5 kV
